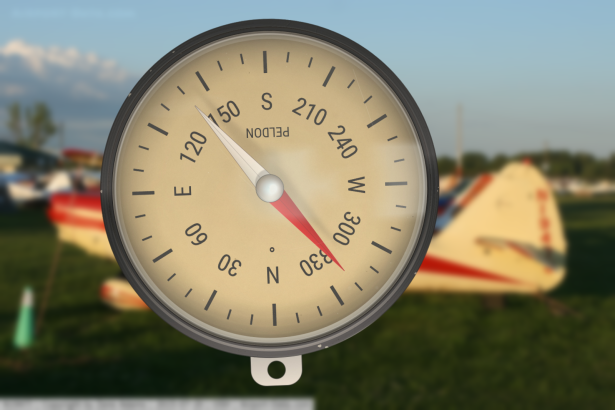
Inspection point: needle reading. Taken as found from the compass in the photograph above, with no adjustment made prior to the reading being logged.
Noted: 320 °
